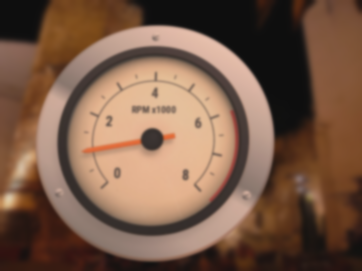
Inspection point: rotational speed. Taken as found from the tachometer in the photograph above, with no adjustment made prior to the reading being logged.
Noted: 1000 rpm
